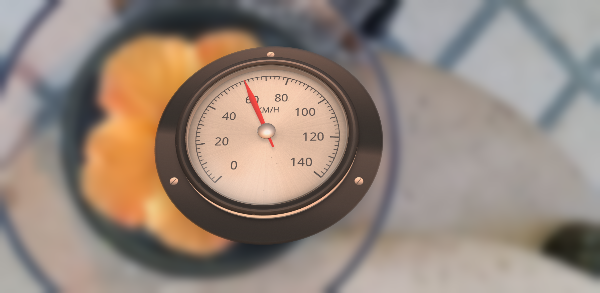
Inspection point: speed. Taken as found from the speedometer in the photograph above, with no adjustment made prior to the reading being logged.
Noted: 60 km/h
